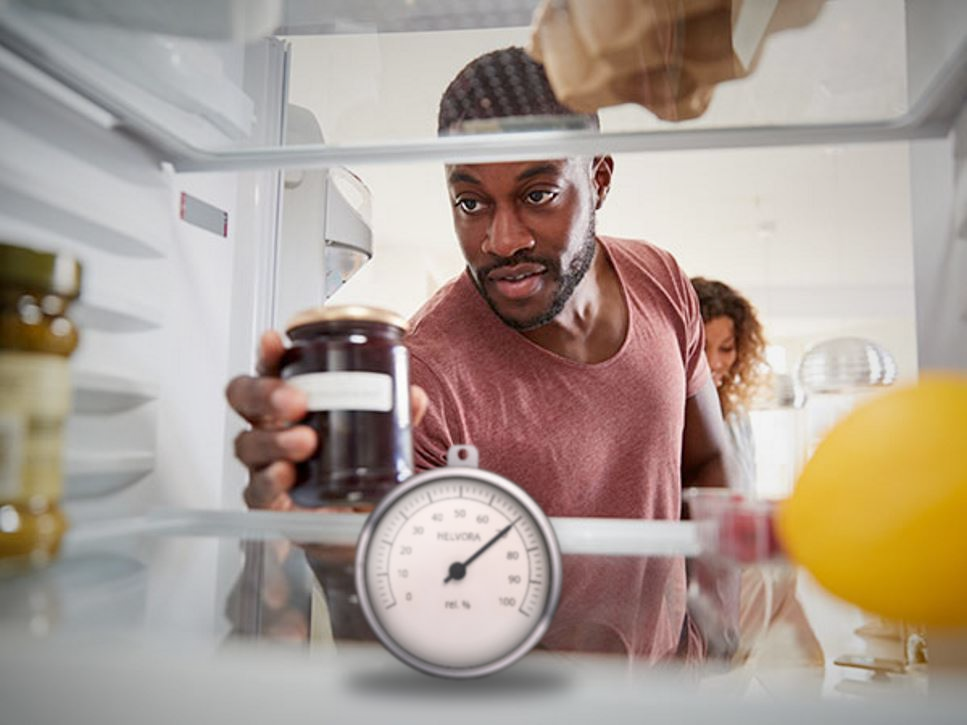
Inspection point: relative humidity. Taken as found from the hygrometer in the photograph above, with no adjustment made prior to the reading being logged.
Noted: 70 %
